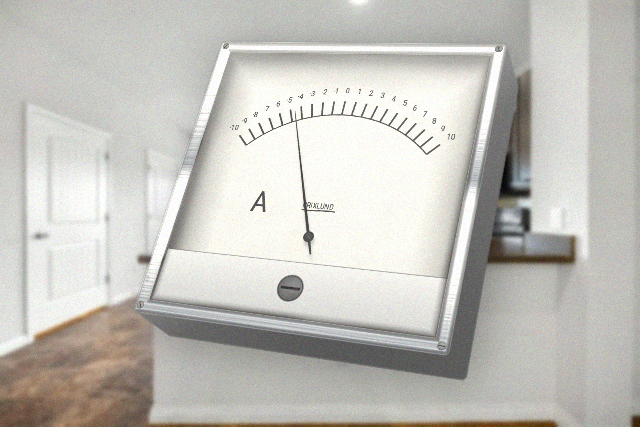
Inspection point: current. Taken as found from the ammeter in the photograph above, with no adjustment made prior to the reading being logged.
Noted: -4.5 A
